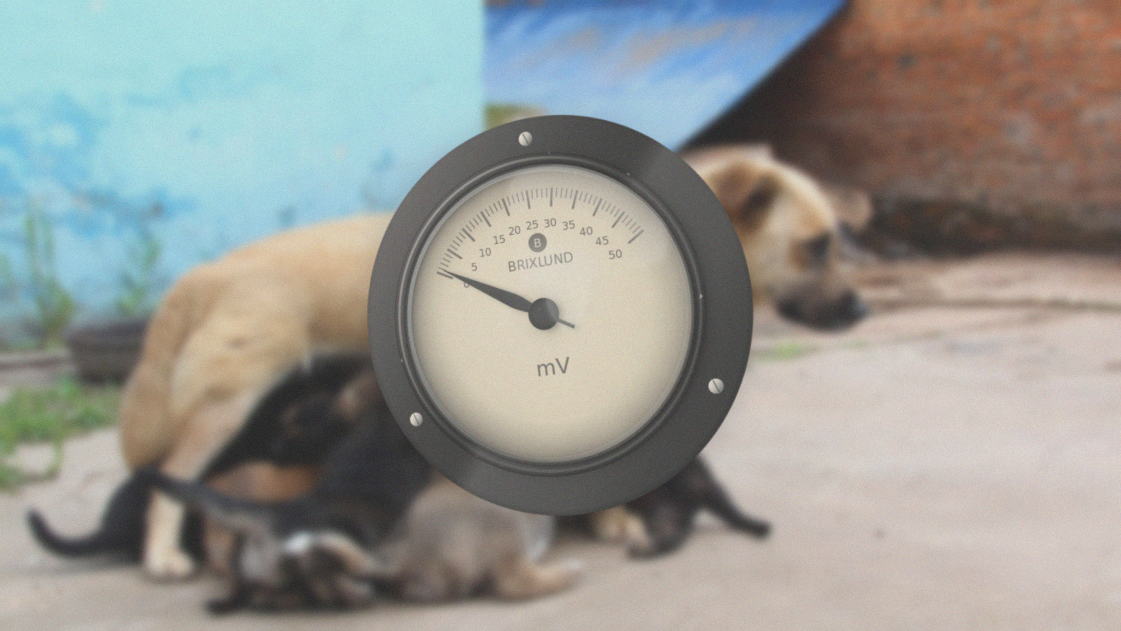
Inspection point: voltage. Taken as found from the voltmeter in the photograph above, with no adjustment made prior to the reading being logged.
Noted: 1 mV
